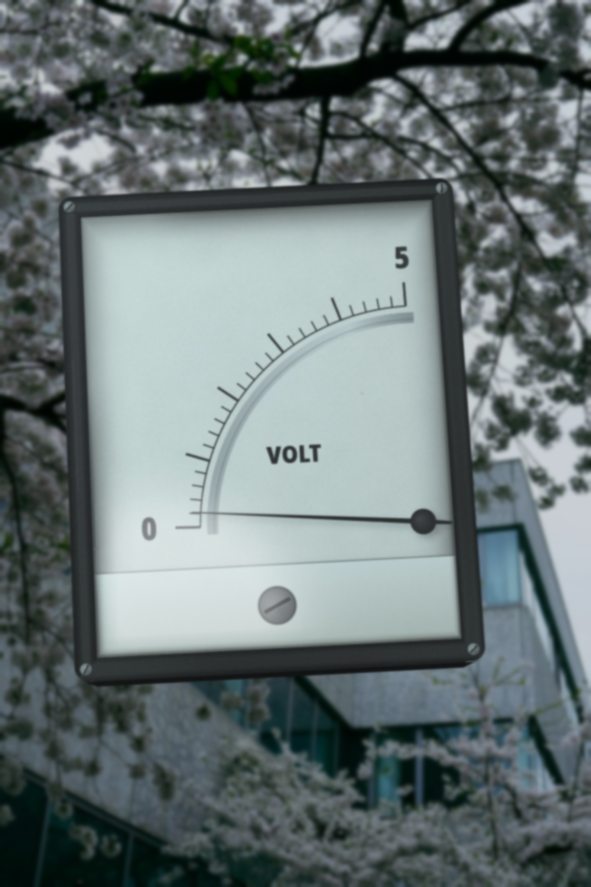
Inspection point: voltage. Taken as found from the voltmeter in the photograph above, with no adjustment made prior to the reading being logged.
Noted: 0.2 V
